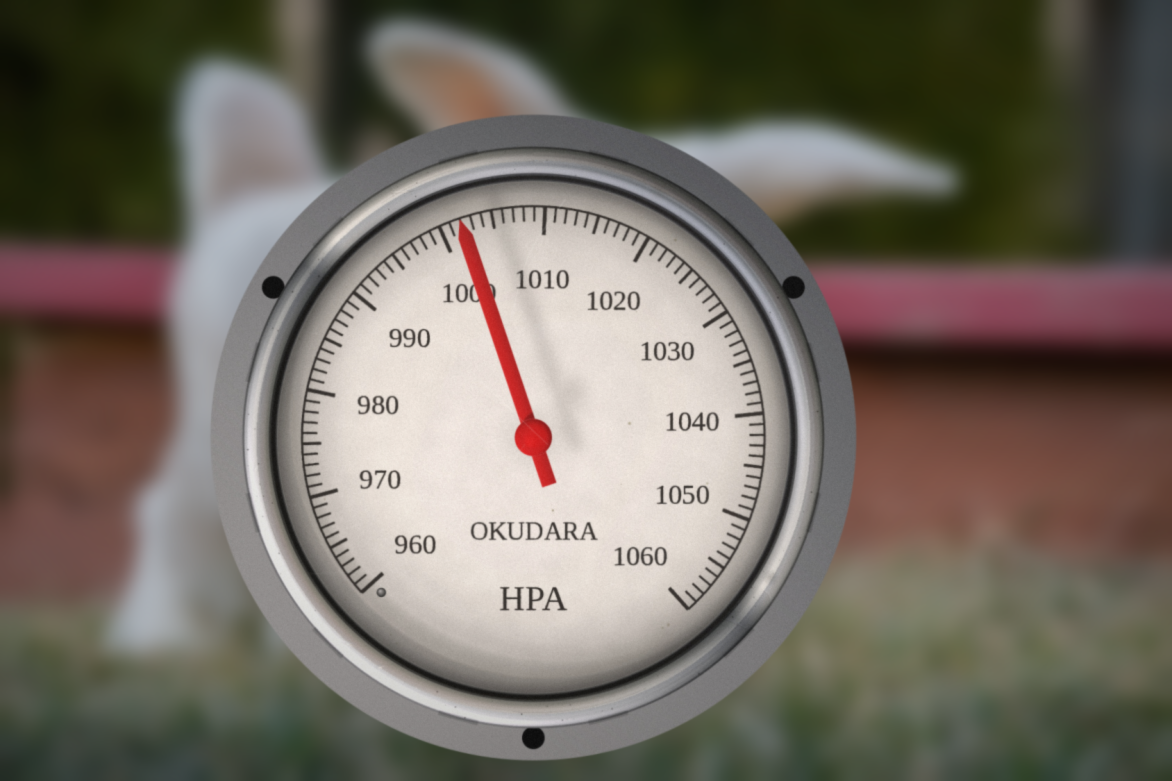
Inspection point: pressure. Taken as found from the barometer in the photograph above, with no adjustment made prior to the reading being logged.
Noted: 1002 hPa
